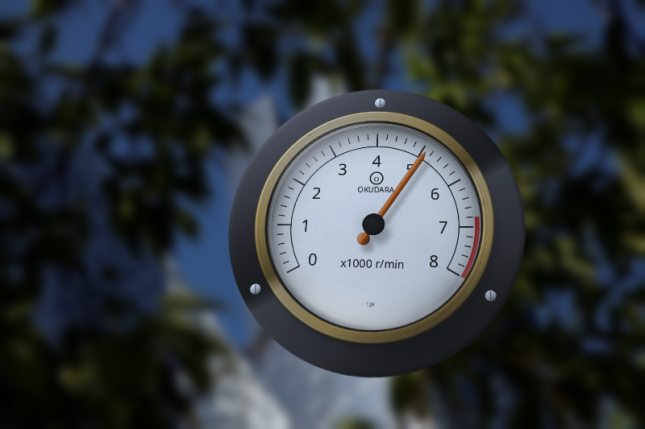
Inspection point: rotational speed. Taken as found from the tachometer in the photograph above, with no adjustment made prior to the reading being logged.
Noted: 5100 rpm
